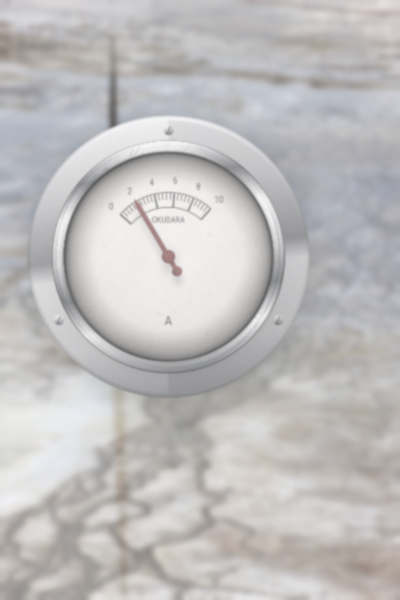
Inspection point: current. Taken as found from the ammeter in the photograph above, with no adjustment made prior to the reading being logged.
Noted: 2 A
